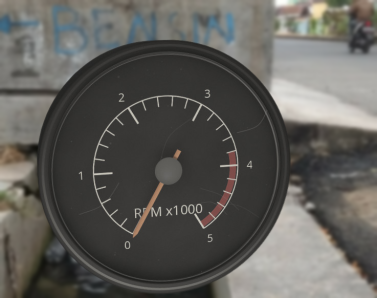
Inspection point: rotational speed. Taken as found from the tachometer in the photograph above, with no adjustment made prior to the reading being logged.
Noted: 0 rpm
